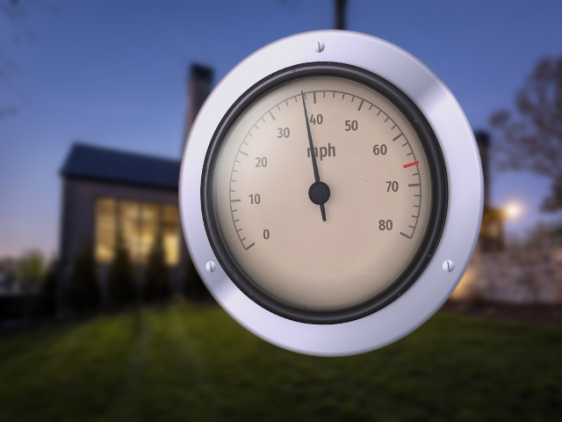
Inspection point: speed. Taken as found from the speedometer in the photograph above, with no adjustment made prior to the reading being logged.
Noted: 38 mph
